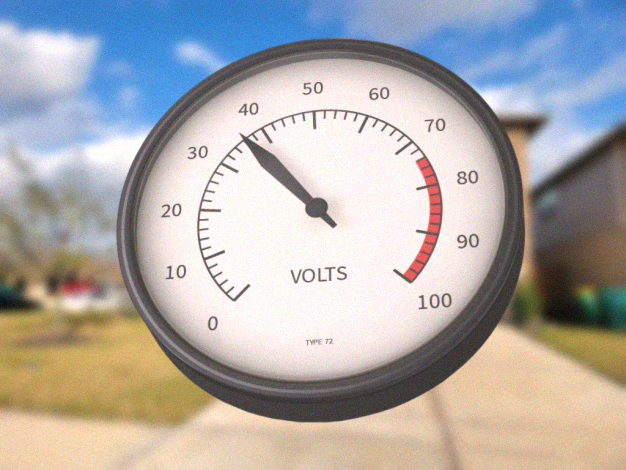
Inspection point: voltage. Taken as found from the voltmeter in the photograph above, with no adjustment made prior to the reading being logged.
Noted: 36 V
